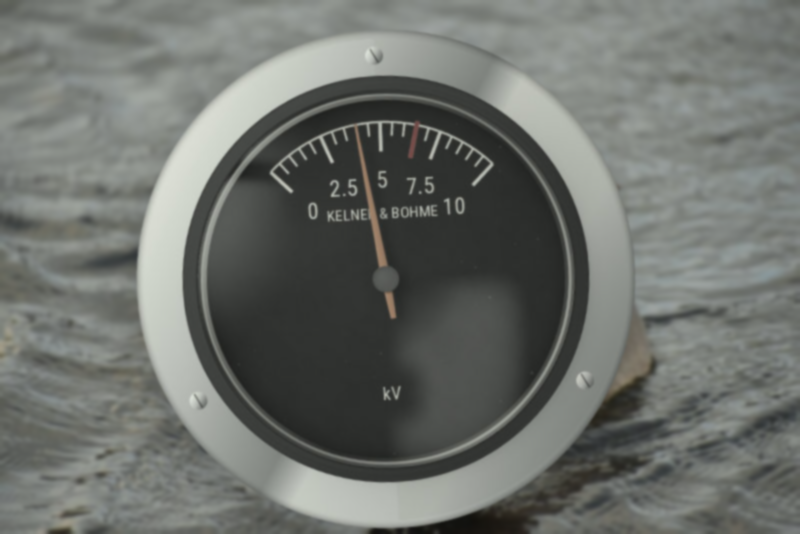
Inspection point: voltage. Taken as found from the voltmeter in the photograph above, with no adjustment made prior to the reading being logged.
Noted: 4 kV
